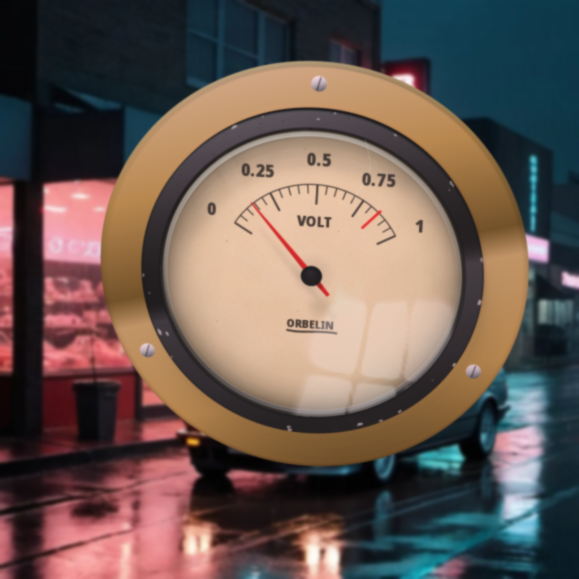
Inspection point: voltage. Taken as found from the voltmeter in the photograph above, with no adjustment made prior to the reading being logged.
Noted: 0.15 V
